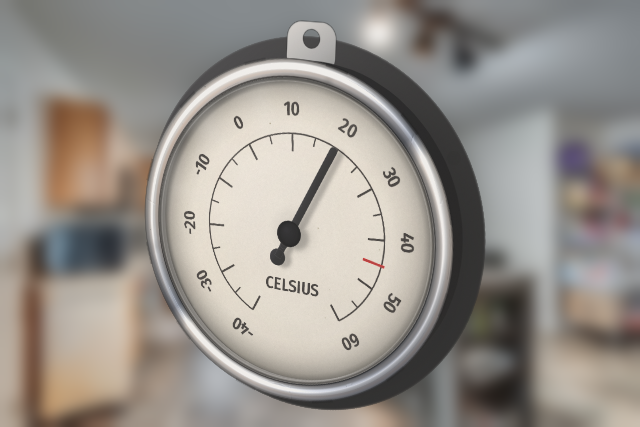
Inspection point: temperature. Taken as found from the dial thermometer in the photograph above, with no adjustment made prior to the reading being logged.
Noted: 20 °C
